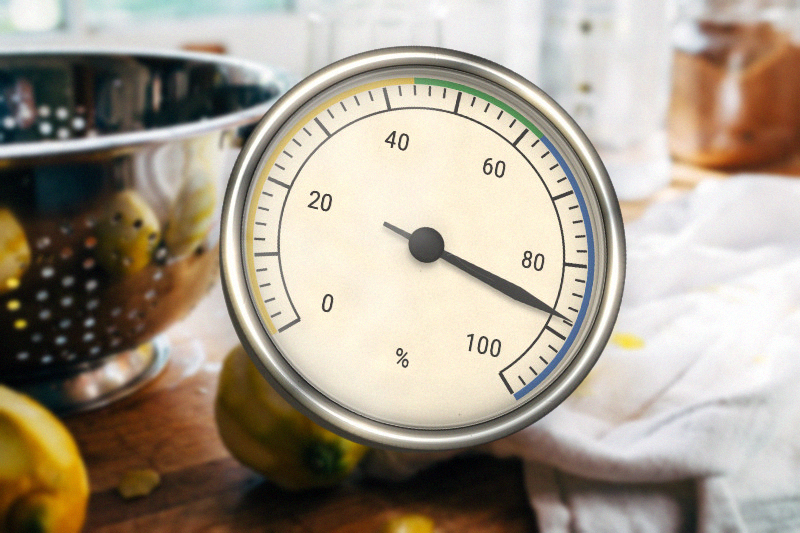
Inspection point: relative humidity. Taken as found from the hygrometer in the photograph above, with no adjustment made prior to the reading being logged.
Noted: 88 %
